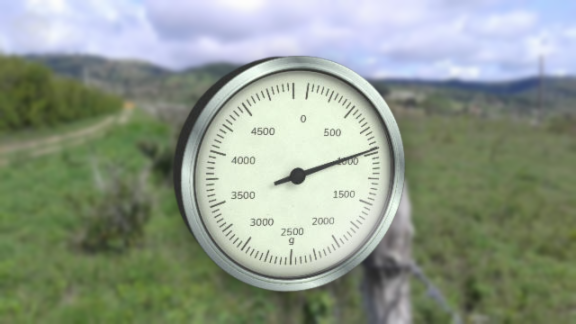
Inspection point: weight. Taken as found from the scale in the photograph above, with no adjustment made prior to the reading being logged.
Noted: 950 g
